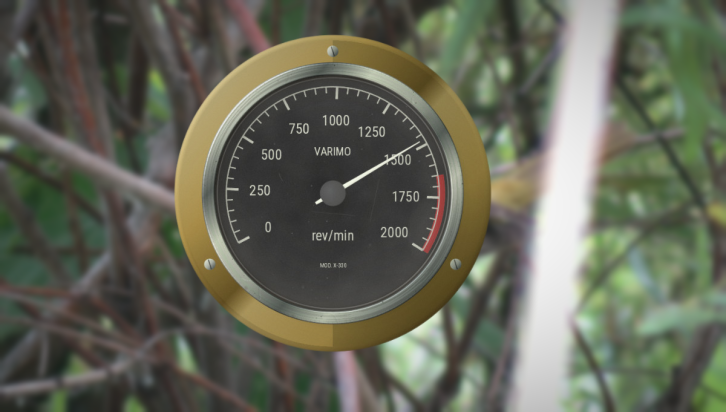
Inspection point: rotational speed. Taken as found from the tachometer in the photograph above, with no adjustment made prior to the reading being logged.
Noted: 1475 rpm
